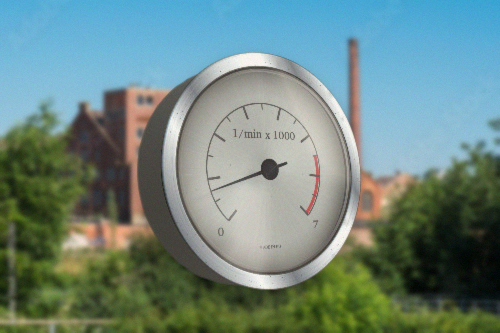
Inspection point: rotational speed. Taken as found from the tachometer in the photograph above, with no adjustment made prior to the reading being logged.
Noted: 750 rpm
